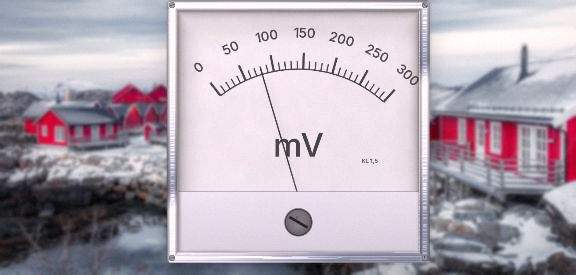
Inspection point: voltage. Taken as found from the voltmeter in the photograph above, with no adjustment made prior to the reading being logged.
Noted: 80 mV
